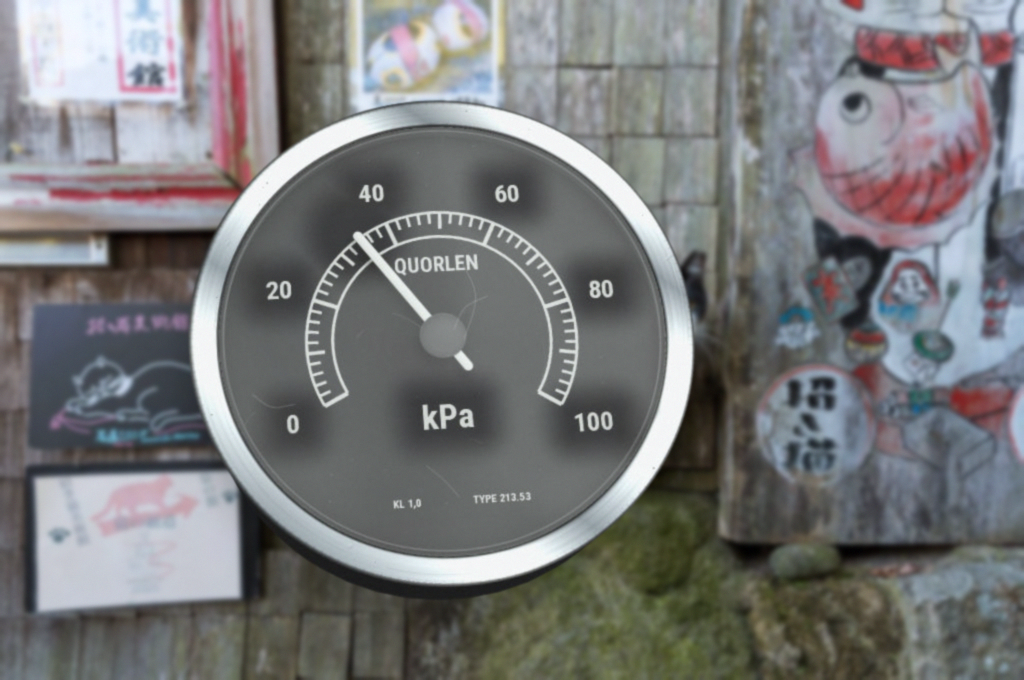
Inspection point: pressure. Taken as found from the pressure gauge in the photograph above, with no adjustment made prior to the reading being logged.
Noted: 34 kPa
